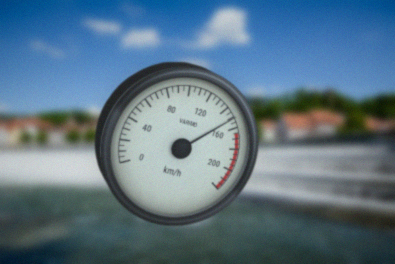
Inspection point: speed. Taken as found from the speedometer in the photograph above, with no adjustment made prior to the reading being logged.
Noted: 150 km/h
